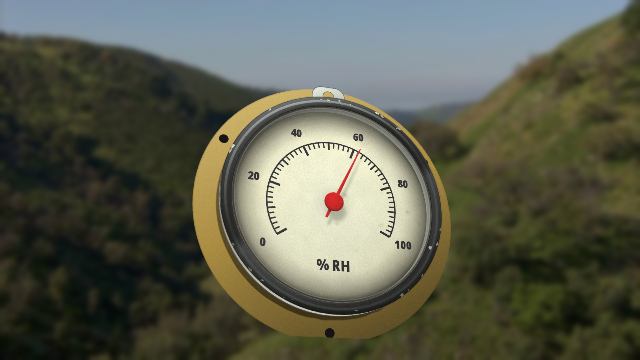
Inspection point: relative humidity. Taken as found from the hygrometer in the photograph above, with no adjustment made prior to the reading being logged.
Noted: 62 %
